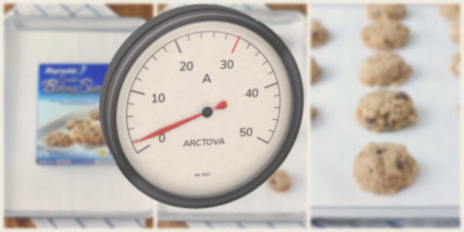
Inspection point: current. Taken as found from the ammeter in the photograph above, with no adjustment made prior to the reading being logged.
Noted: 2 A
